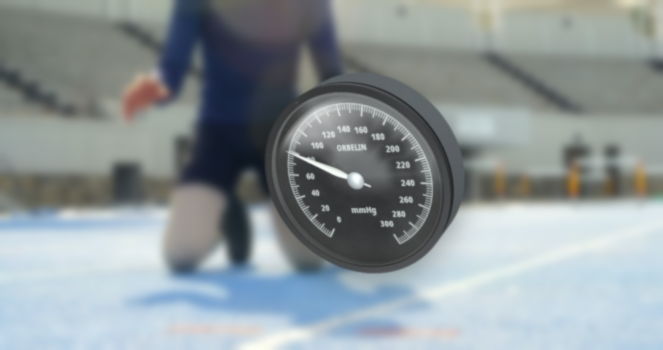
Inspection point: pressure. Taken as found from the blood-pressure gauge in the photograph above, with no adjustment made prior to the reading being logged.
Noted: 80 mmHg
